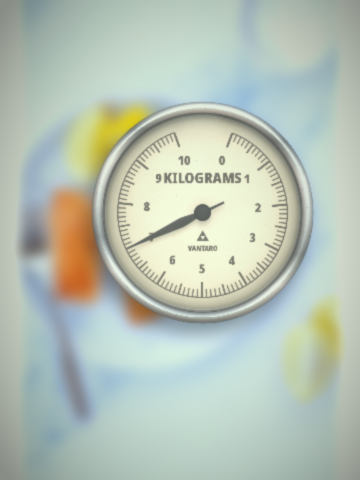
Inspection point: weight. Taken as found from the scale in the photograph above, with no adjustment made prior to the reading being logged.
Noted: 7 kg
